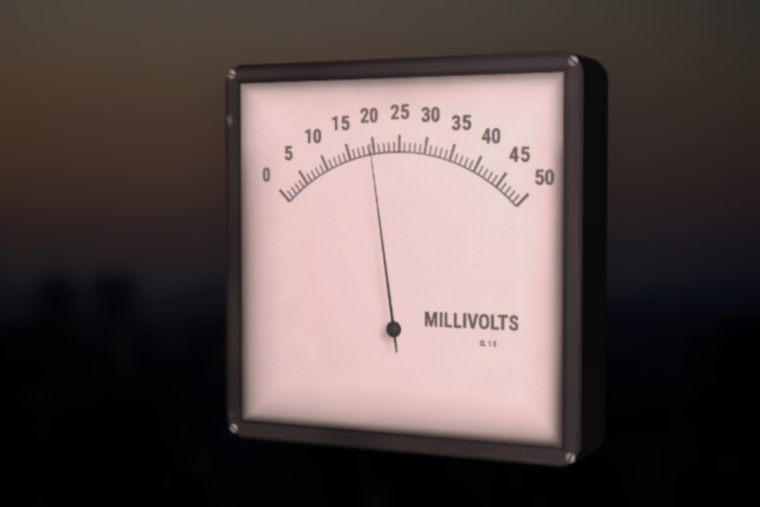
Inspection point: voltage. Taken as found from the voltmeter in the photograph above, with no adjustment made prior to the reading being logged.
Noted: 20 mV
